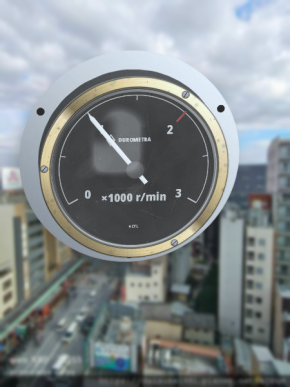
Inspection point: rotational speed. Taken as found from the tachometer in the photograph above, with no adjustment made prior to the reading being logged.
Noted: 1000 rpm
